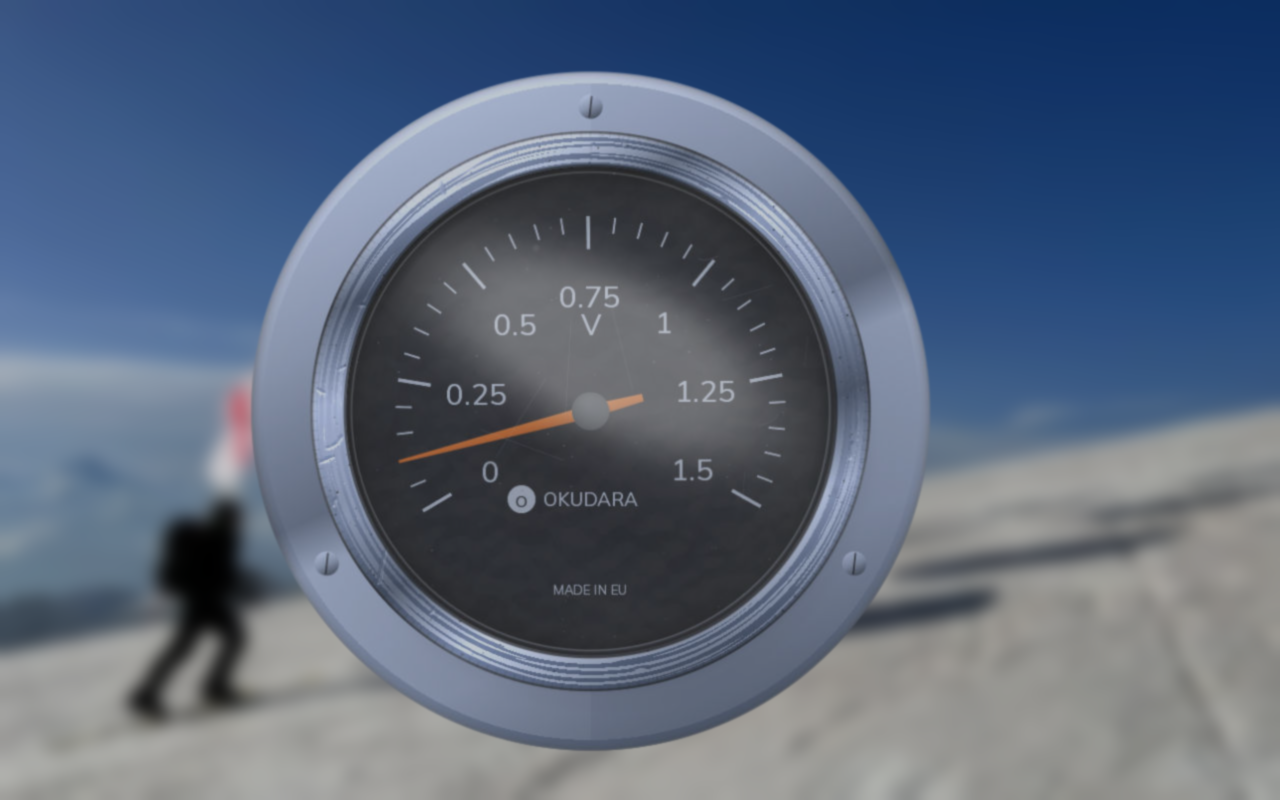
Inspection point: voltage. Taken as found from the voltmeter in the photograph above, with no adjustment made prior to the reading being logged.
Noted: 0.1 V
